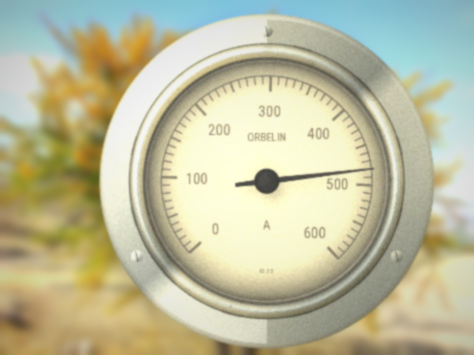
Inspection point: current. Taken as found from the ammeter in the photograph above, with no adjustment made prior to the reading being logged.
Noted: 480 A
